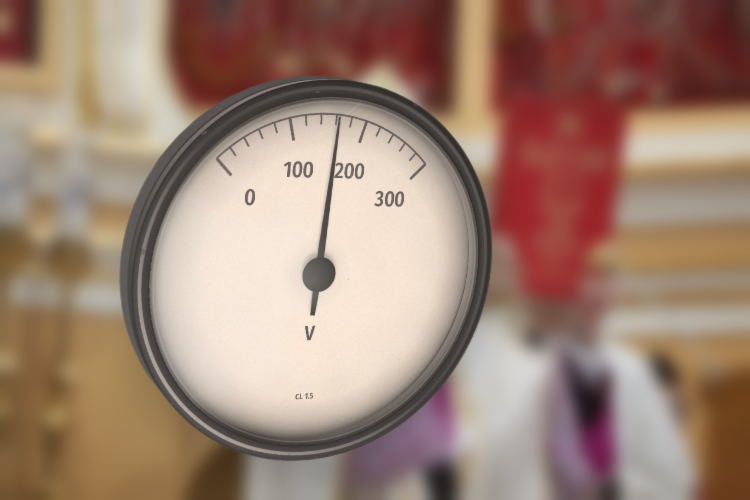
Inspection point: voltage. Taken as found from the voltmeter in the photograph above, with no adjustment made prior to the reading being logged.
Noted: 160 V
